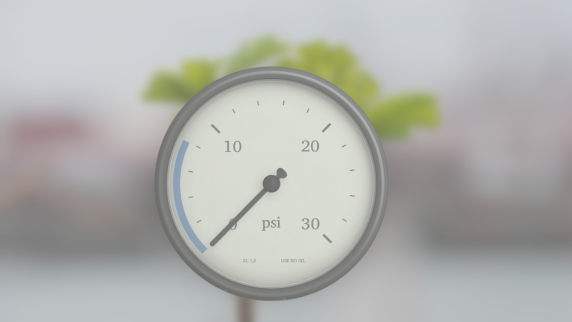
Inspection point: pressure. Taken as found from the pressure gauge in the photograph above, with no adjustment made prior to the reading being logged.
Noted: 0 psi
